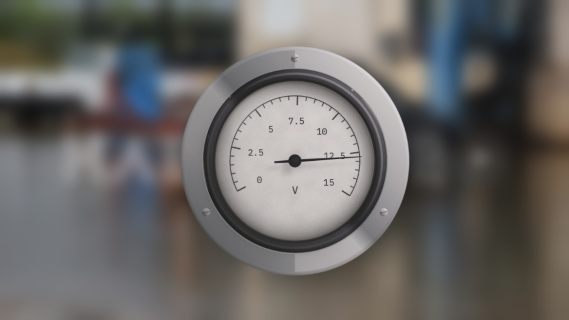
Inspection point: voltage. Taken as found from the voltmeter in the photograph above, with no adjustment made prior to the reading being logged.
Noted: 12.75 V
